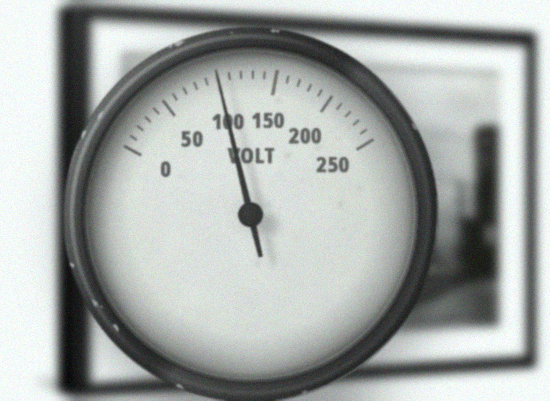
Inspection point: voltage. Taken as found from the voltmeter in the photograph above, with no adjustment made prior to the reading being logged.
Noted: 100 V
